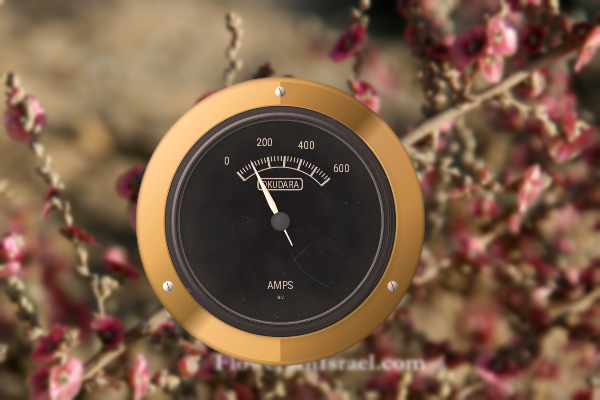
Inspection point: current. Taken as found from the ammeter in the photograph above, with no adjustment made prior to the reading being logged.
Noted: 100 A
